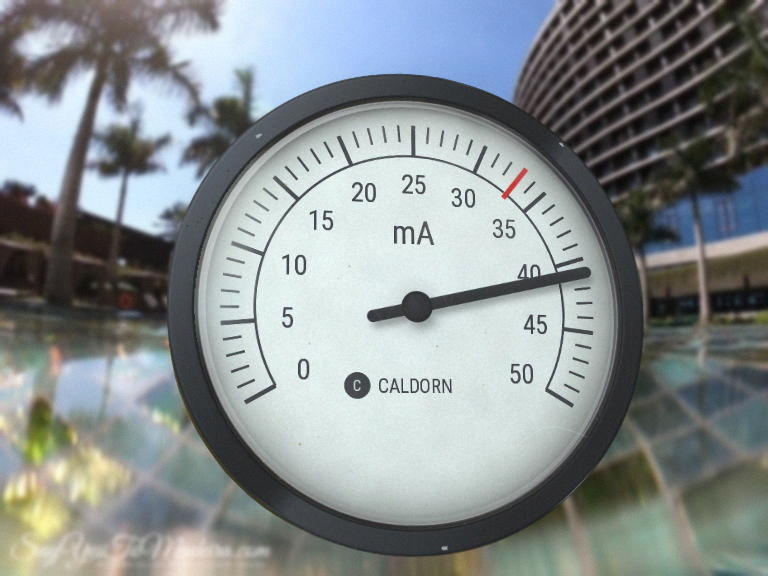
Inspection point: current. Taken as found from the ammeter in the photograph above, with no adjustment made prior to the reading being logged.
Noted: 41 mA
